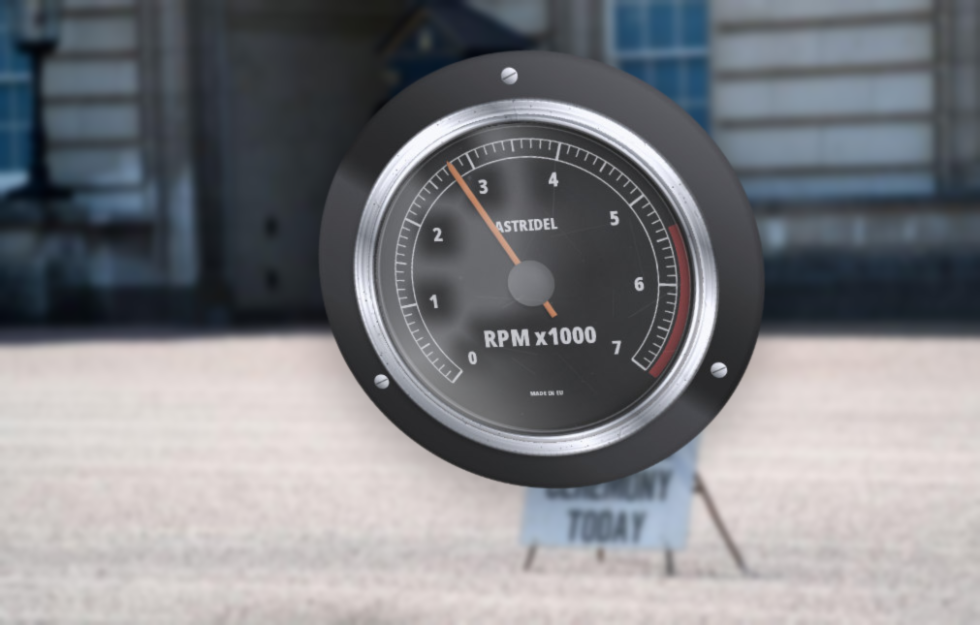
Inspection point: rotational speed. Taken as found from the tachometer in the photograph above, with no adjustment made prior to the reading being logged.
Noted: 2800 rpm
